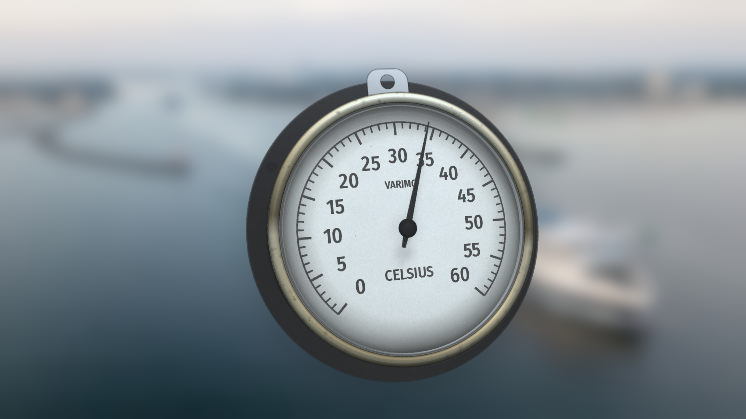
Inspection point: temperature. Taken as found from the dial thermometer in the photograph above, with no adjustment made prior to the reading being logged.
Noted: 34 °C
